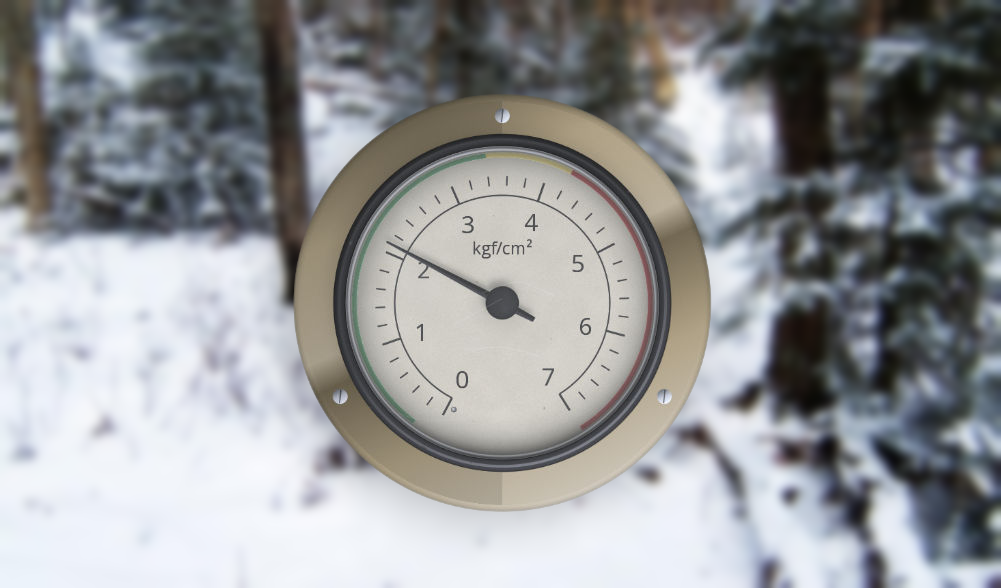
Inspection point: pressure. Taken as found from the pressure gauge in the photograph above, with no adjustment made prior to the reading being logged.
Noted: 2.1 kg/cm²
